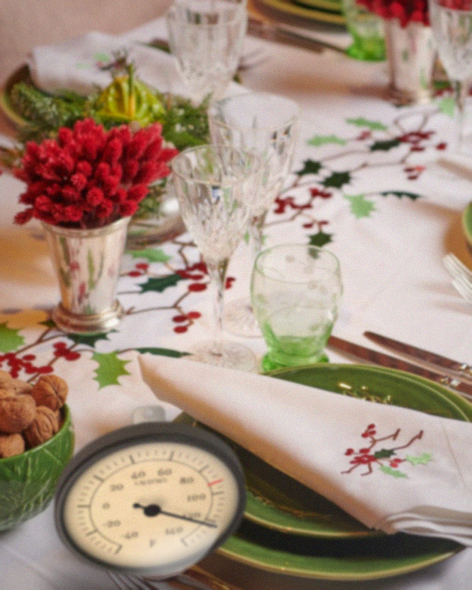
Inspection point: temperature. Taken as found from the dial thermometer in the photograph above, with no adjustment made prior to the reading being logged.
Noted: 120 °F
